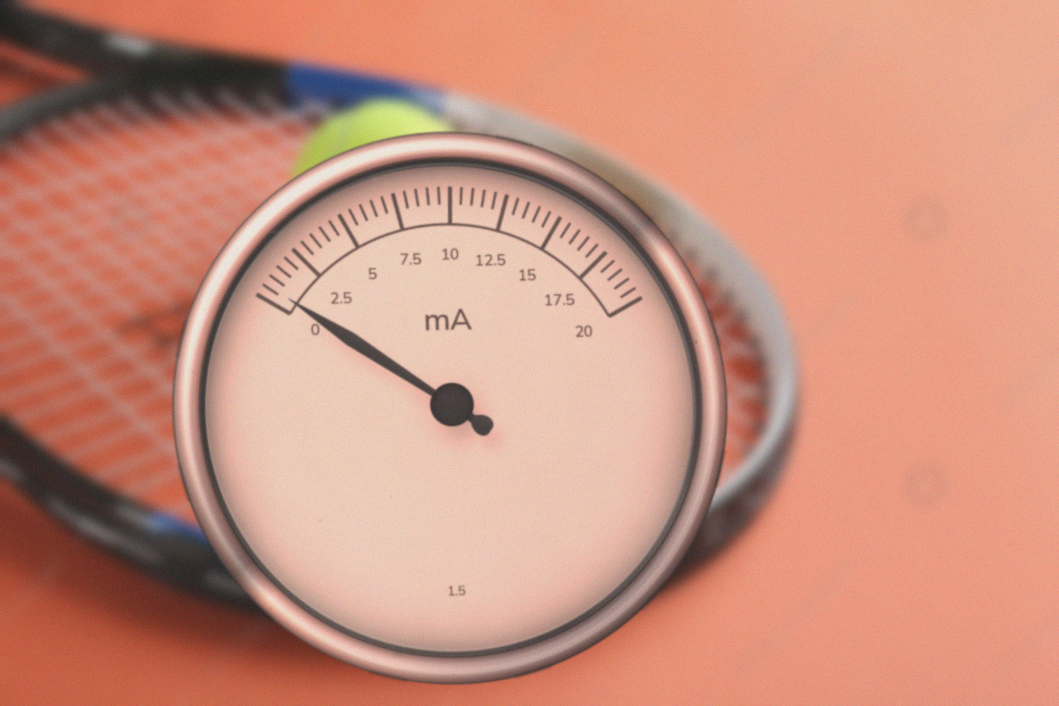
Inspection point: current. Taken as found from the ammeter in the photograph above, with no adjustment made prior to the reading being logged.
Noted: 0.5 mA
